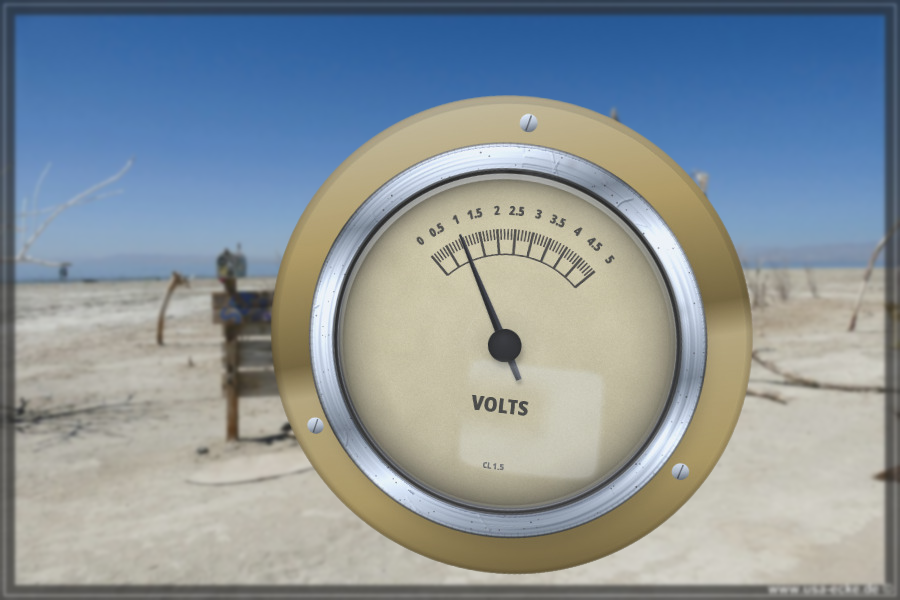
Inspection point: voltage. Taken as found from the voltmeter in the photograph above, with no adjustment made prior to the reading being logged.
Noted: 1 V
